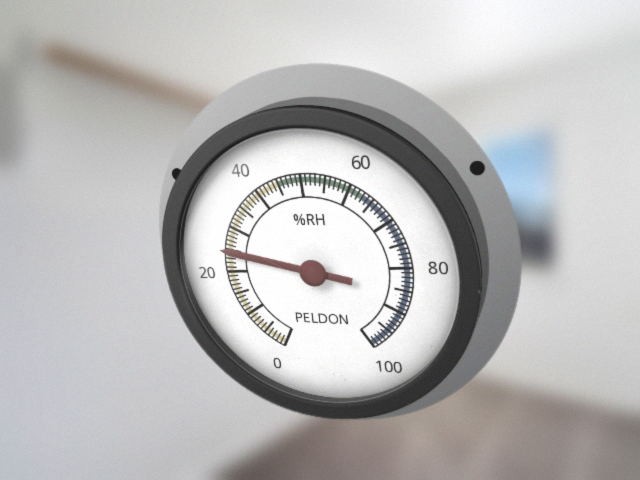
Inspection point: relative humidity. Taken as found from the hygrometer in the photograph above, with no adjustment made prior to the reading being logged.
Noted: 25 %
